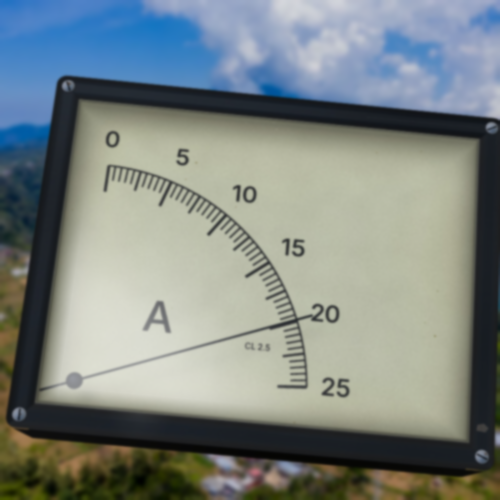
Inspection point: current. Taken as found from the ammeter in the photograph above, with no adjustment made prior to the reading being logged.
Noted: 20 A
